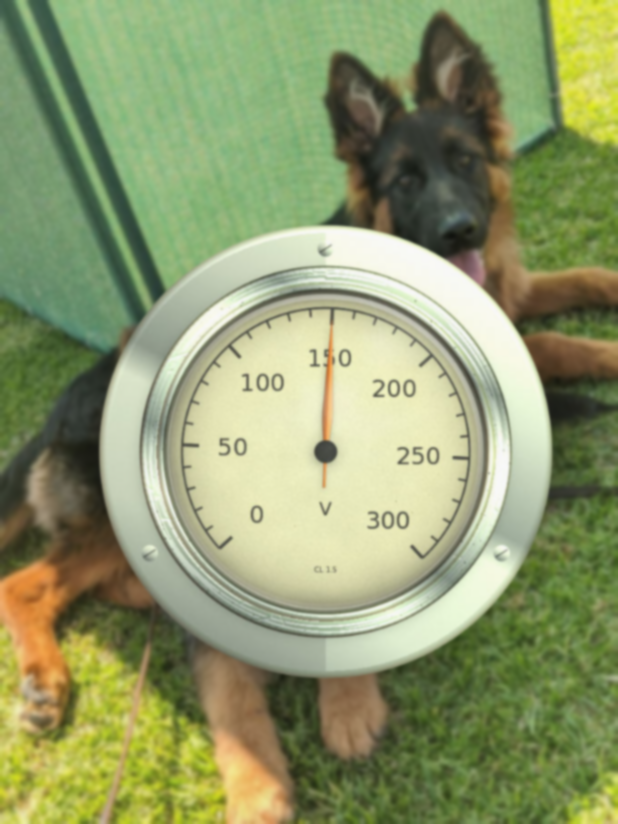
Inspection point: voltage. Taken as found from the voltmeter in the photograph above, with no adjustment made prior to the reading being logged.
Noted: 150 V
